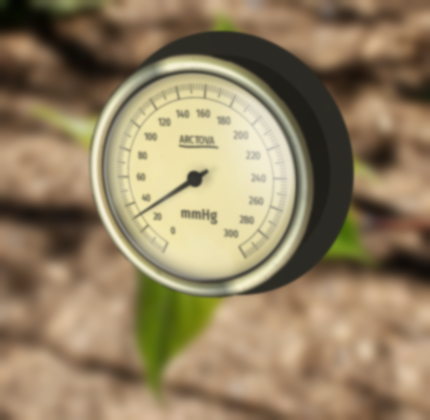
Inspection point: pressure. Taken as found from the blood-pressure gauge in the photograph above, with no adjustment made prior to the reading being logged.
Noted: 30 mmHg
